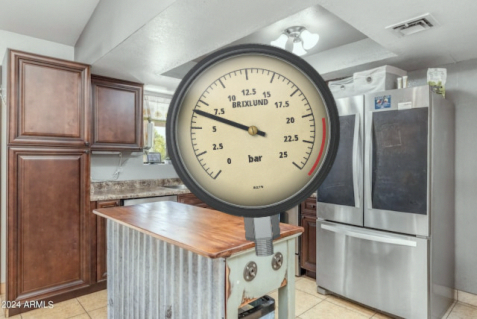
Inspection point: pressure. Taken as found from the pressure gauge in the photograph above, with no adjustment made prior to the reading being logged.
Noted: 6.5 bar
